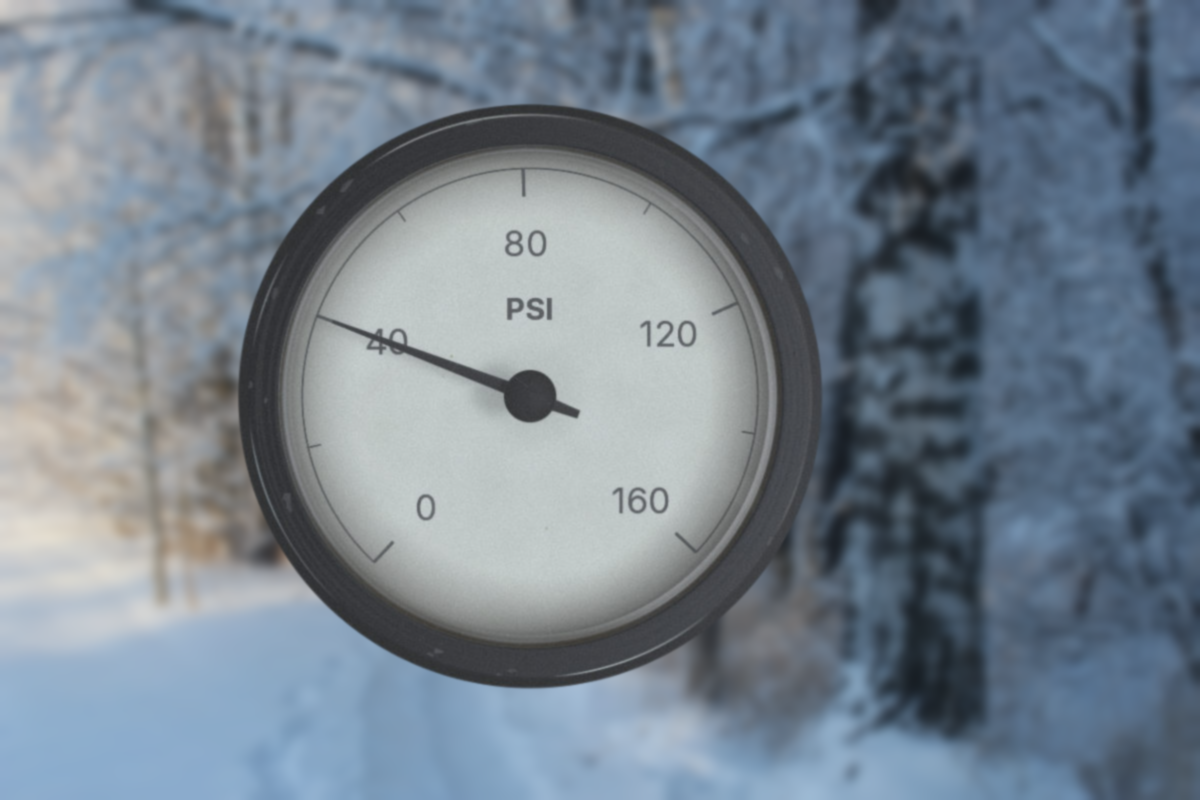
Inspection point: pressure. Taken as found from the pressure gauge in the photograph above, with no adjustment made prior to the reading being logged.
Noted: 40 psi
